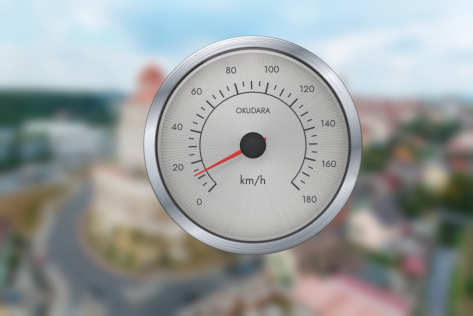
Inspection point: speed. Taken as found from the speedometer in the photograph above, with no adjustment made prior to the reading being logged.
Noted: 12.5 km/h
